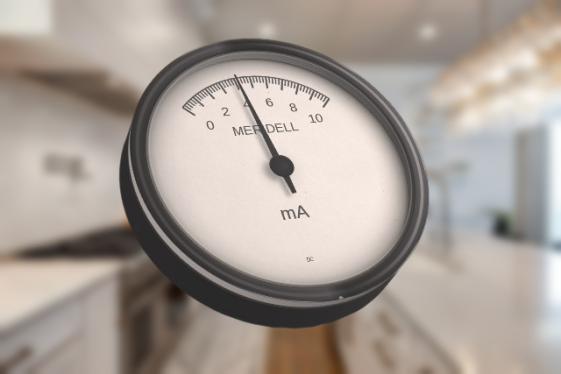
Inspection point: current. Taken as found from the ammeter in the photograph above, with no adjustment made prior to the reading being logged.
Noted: 4 mA
